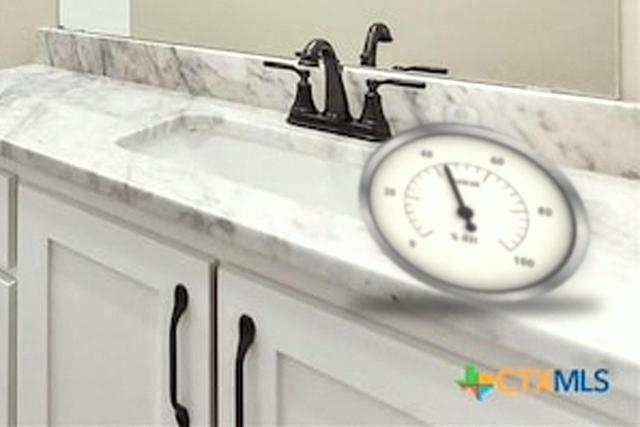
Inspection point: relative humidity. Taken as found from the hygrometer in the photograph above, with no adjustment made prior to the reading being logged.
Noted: 44 %
